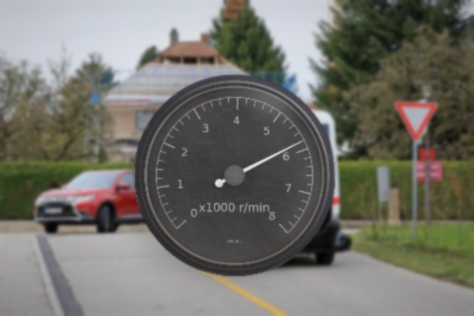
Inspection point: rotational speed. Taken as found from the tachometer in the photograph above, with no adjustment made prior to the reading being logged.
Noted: 5800 rpm
